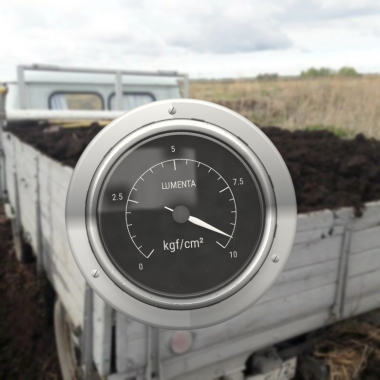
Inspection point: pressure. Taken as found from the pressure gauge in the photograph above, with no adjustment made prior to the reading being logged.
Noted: 9.5 kg/cm²
